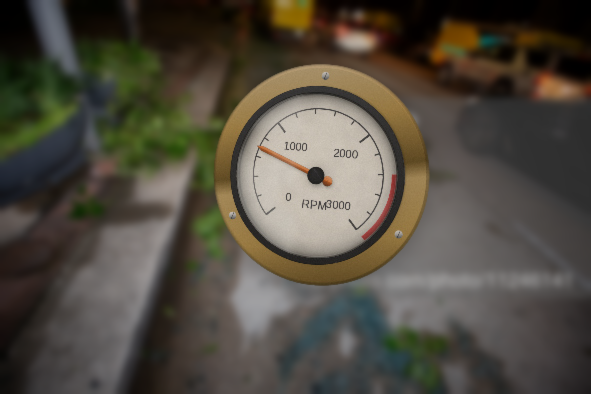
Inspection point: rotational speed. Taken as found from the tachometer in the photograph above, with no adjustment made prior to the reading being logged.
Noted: 700 rpm
